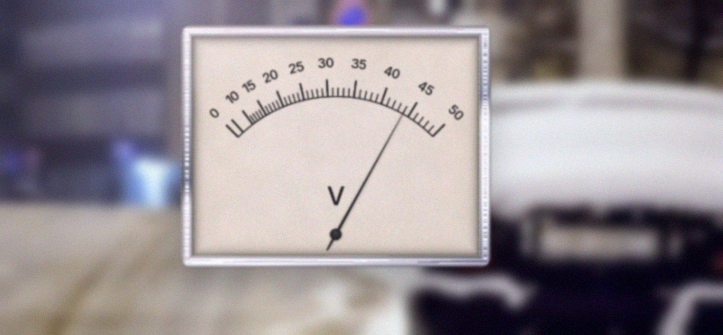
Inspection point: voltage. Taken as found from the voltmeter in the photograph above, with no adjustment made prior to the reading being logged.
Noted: 44 V
